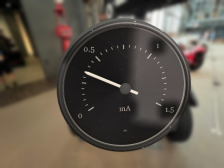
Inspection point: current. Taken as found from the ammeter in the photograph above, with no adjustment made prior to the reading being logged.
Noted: 0.35 mA
